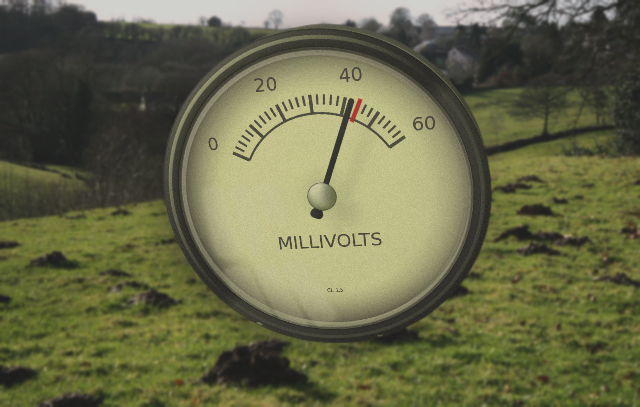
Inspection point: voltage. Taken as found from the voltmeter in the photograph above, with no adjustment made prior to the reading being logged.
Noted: 42 mV
